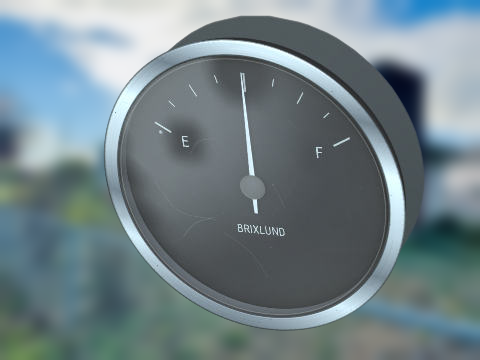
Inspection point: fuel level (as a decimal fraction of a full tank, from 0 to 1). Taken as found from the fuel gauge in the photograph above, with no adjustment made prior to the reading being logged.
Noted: 0.5
